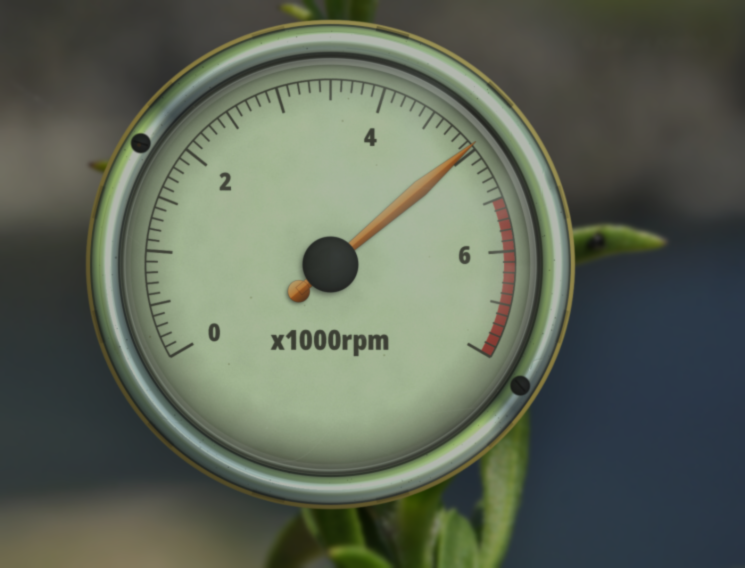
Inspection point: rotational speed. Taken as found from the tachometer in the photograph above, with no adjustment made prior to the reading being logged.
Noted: 4950 rpm
